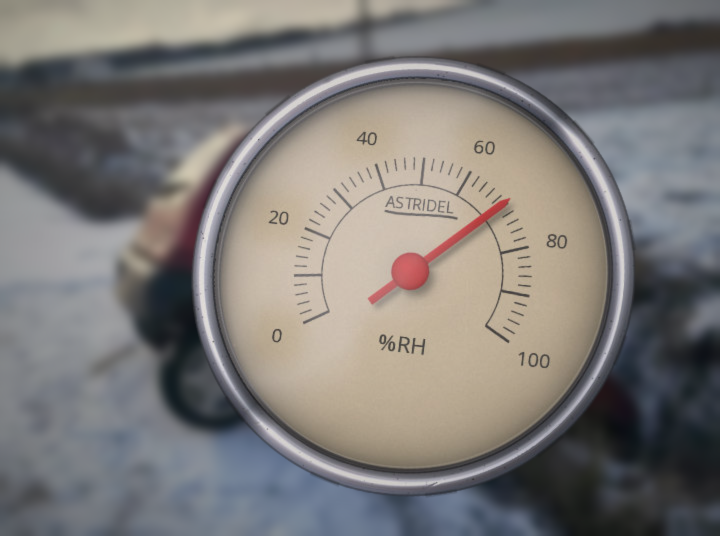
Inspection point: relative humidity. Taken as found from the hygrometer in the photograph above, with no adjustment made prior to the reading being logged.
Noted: 70 %
